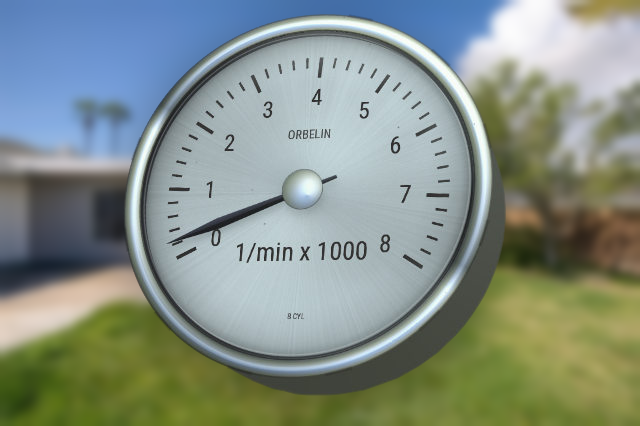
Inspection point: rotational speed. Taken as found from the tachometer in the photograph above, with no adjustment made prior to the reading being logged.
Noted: 200 rpm
